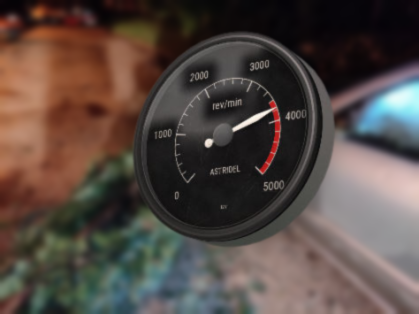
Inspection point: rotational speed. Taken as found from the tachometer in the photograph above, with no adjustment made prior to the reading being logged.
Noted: 3800 rpm
